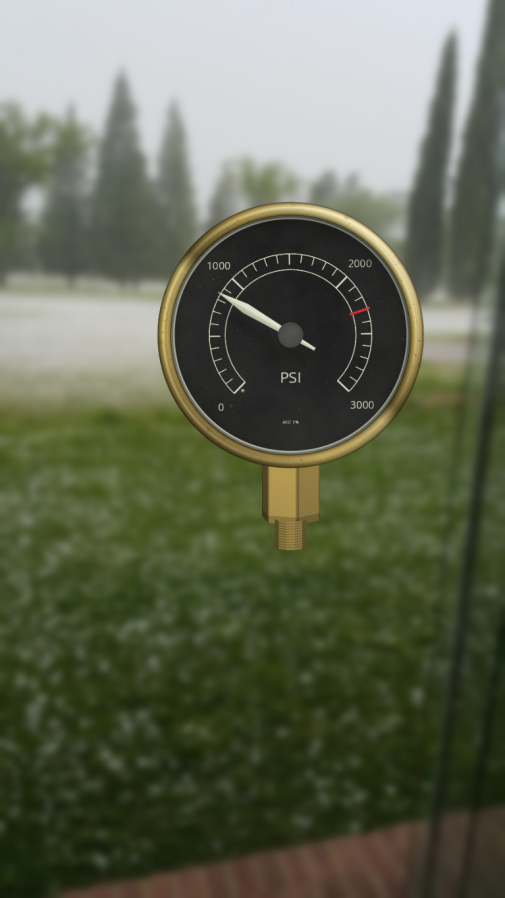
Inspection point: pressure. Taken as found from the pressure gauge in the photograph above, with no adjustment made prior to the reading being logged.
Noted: 850 psi
